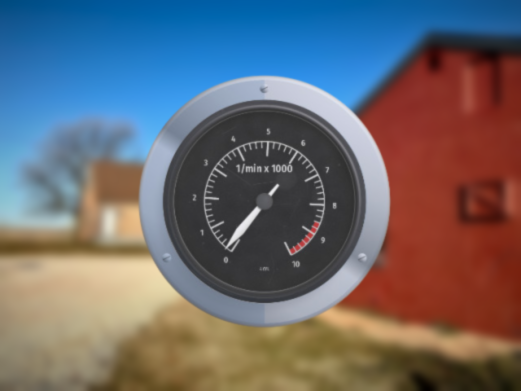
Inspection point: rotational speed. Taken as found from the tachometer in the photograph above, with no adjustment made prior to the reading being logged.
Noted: 200 rpm
